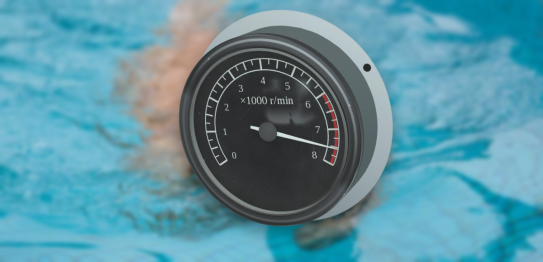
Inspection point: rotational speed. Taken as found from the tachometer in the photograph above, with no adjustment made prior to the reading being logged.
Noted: 7500 rpm
